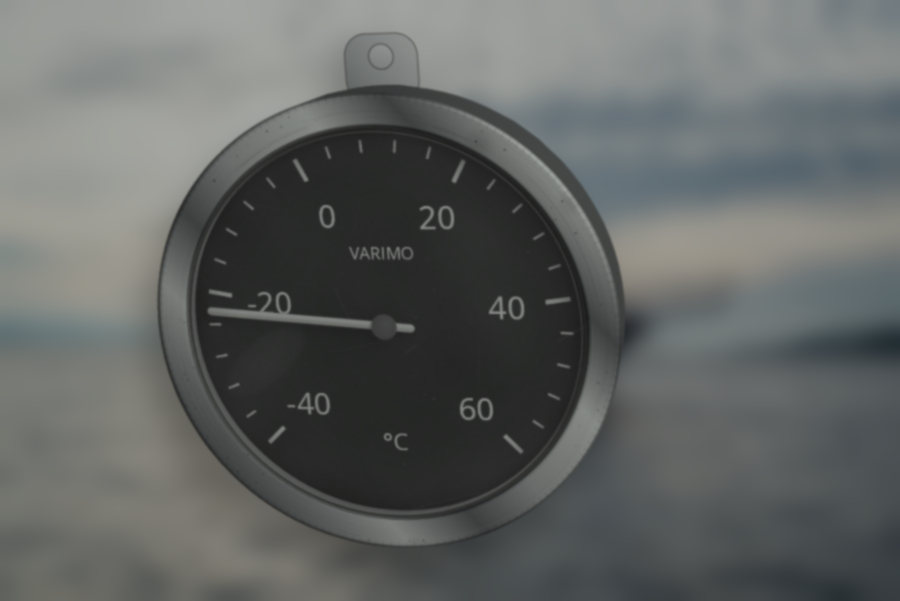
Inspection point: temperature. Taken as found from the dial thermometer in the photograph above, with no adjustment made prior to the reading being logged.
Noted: -22 °C
